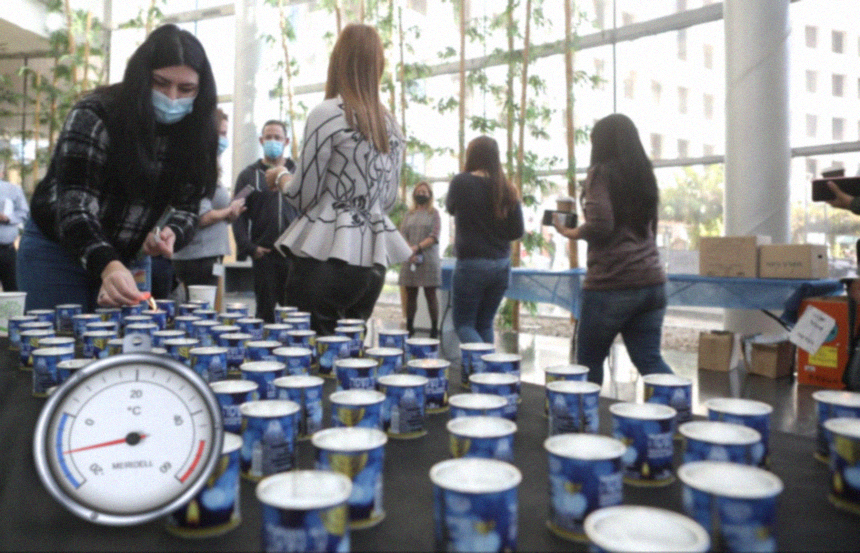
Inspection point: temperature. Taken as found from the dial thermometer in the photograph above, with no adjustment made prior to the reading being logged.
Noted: -10 °C
